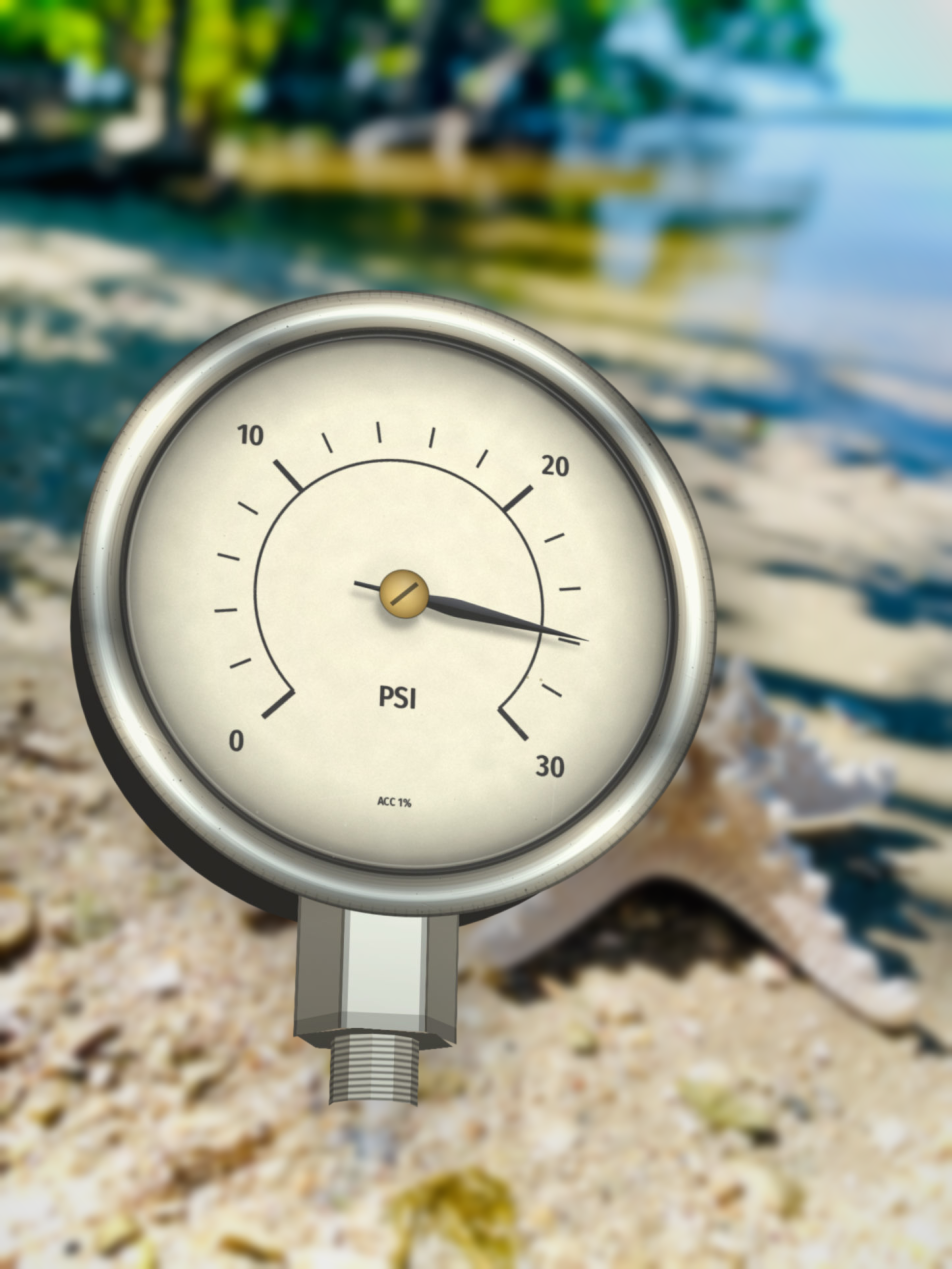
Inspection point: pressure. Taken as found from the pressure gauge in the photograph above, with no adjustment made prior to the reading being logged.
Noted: 26 psi
